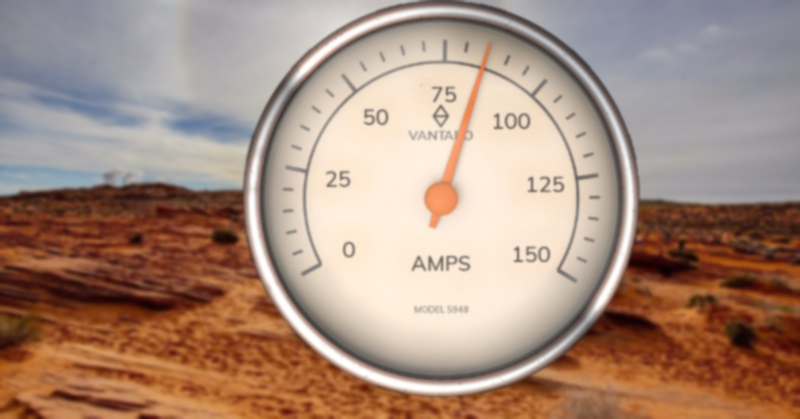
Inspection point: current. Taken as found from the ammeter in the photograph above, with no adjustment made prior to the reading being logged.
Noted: 85 A
